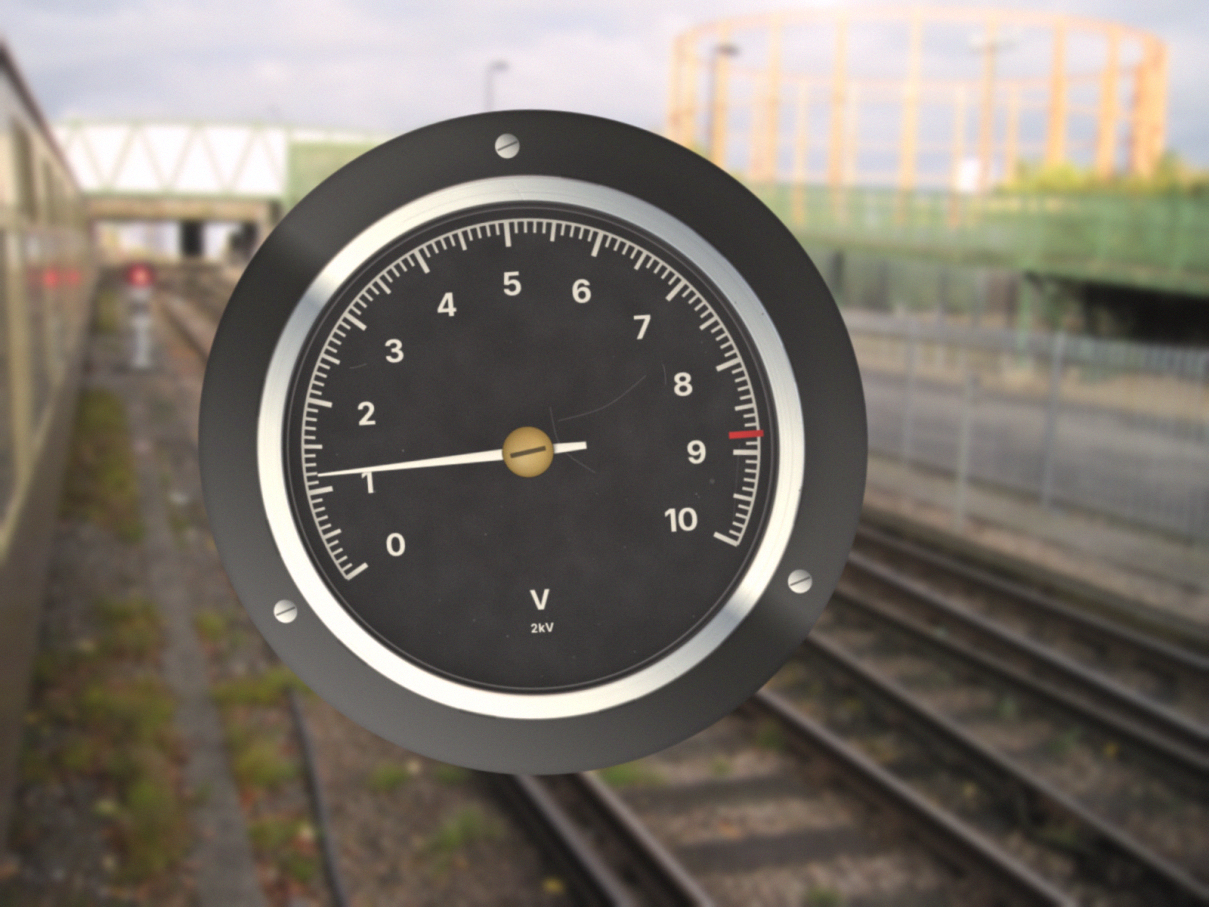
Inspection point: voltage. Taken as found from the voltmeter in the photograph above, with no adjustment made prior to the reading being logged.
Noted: 1.2 V
